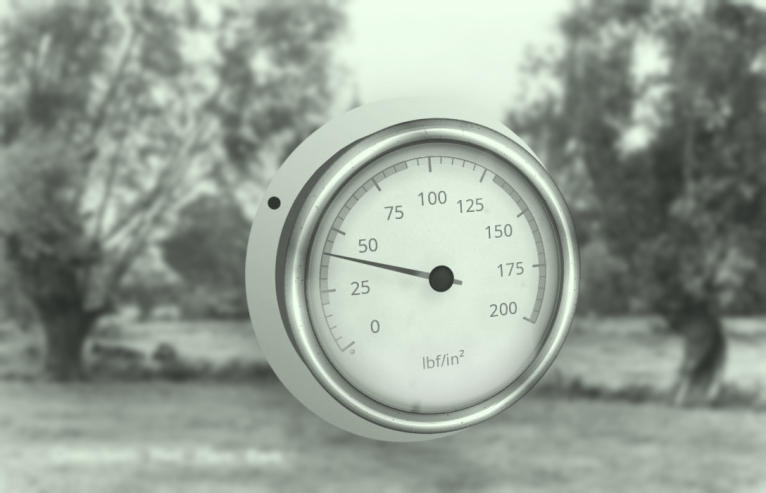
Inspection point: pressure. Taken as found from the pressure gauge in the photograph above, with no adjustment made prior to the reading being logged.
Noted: 40 psi
